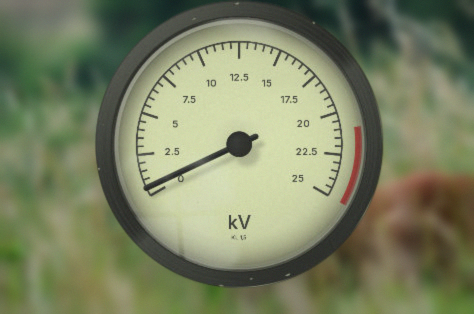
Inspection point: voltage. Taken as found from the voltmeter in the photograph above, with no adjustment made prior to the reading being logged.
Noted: 0.5 kV
